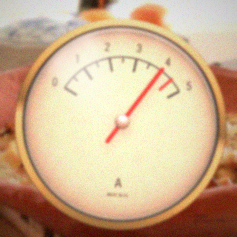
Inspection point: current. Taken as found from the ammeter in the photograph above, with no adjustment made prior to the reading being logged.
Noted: 4 A
